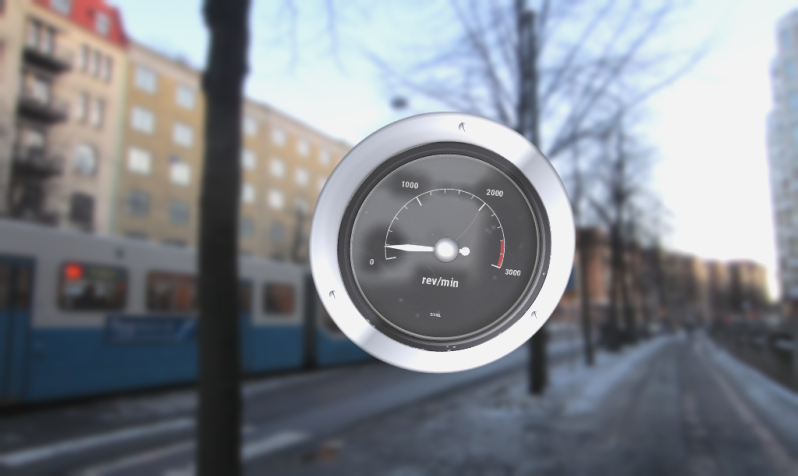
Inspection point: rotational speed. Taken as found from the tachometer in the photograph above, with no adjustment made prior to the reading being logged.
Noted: 200 rpm
